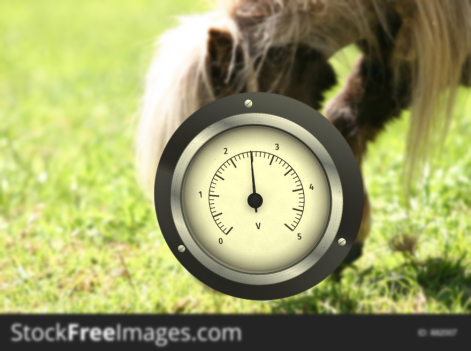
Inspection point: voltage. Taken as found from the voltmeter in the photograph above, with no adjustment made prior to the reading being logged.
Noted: 2.5 V
